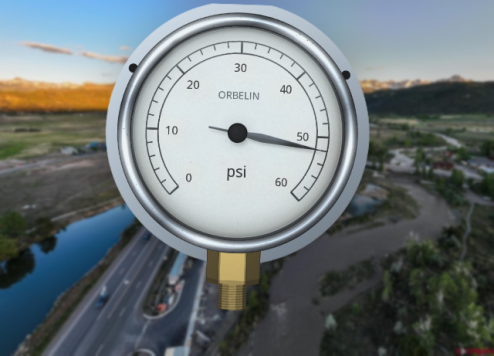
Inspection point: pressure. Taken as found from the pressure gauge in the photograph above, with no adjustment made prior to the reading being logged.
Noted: 52 psi
